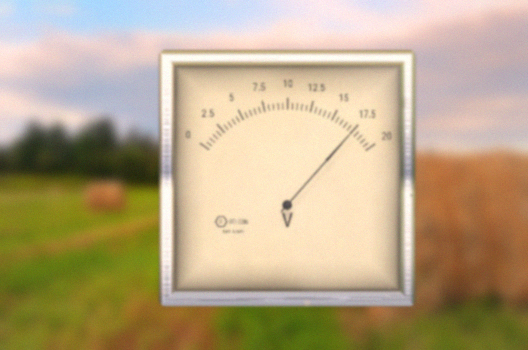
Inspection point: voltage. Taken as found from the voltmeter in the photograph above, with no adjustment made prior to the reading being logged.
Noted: 17.5 V
